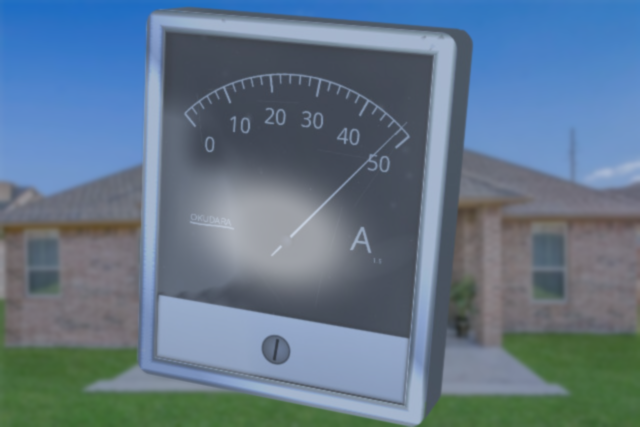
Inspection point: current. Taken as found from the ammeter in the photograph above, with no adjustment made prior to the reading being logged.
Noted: 48 A
